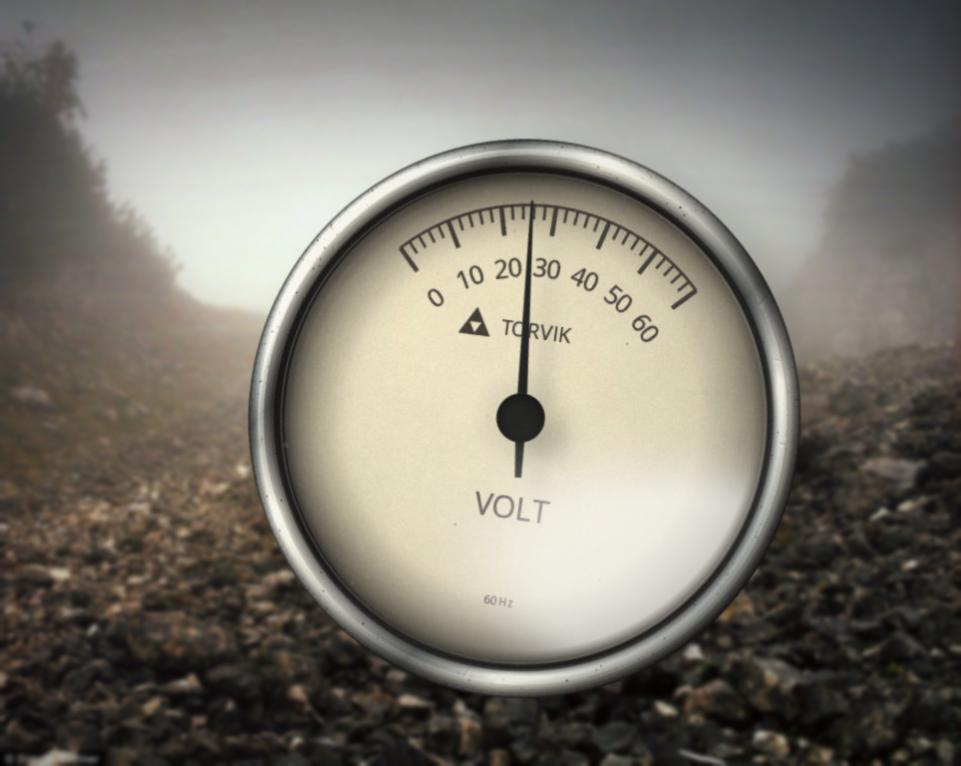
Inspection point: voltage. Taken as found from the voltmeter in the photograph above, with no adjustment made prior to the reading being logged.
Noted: 26 V
